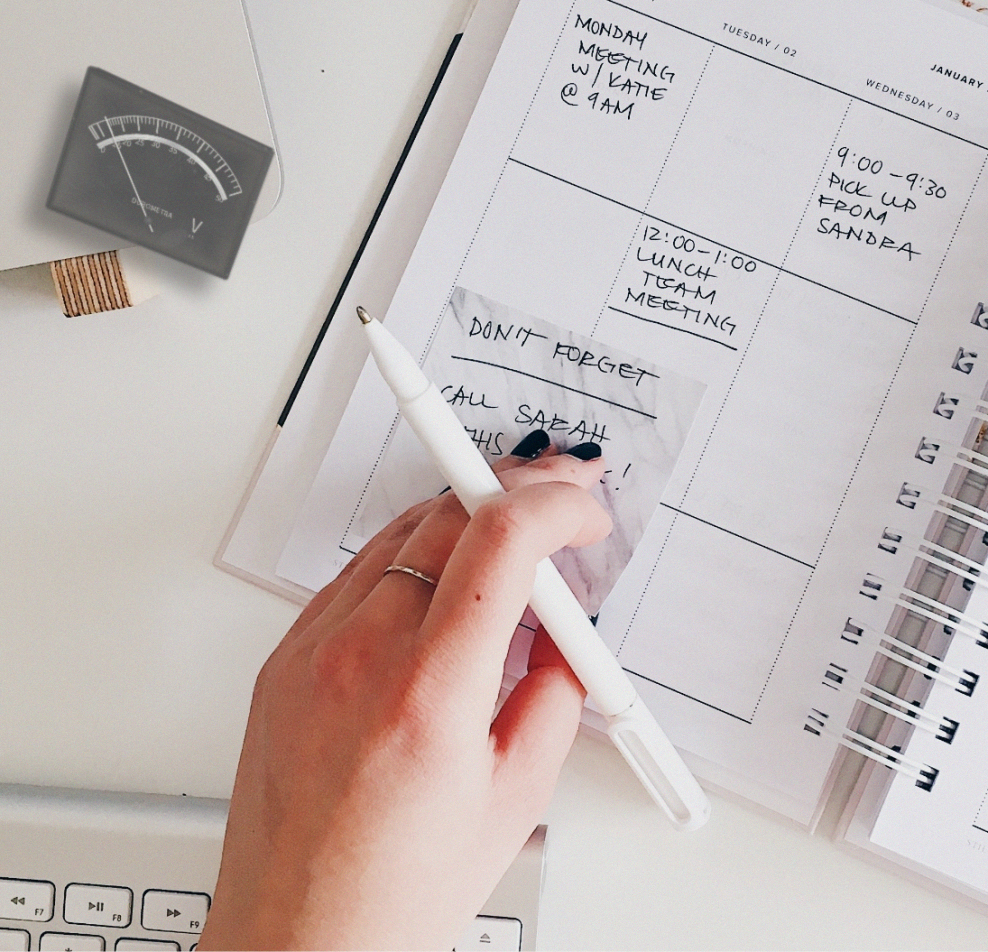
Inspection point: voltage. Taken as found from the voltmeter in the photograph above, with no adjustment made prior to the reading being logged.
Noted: 15 V
